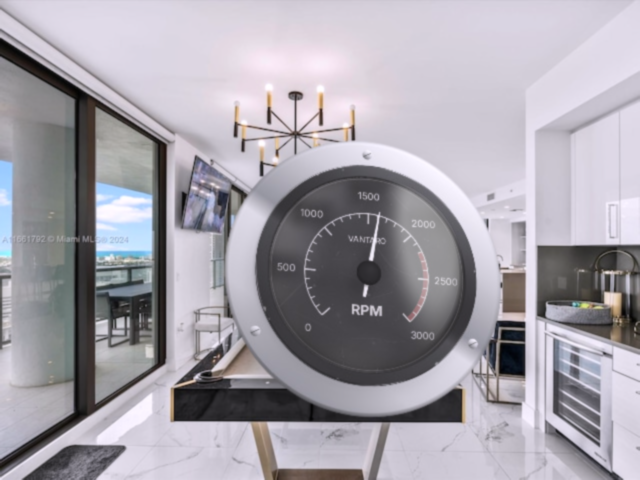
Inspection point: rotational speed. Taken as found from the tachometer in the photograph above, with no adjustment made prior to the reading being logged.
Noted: 1600 rpm
